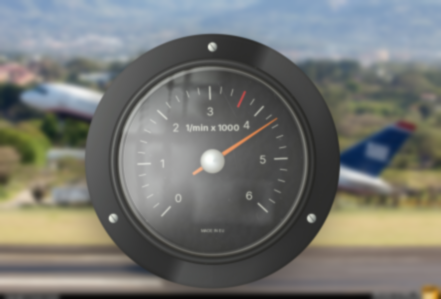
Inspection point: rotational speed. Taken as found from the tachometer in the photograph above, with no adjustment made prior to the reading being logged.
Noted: 4300 rpm
